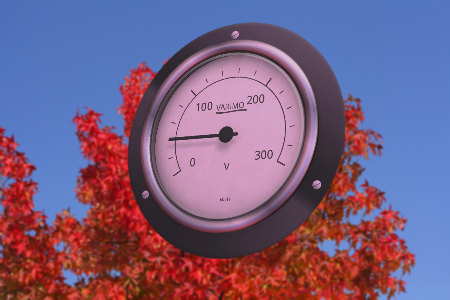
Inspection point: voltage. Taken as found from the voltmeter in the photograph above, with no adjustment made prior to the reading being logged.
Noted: 40 V
